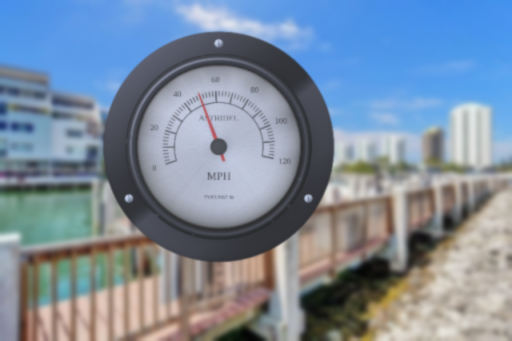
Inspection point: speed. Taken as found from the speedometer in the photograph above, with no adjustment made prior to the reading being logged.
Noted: 50 mph
